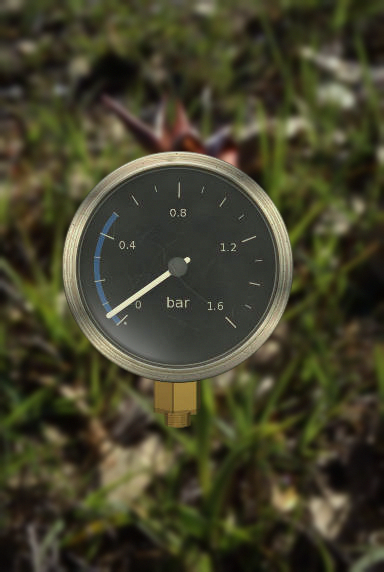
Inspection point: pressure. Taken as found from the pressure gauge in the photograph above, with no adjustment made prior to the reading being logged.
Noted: 0.05 bar
